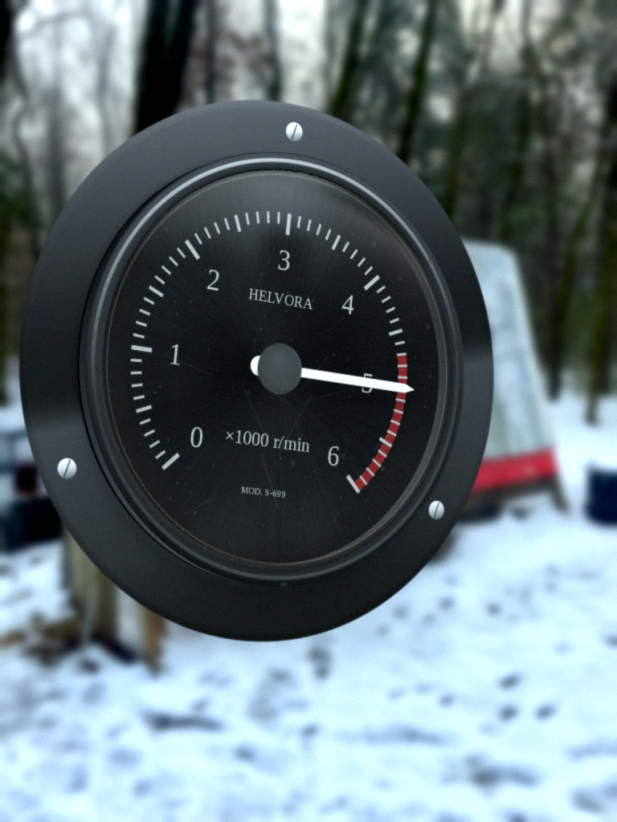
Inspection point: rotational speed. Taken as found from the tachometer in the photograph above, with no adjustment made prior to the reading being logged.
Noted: 5000 rpm
